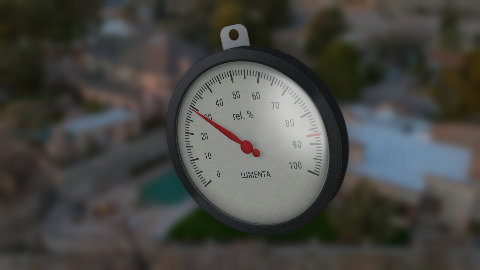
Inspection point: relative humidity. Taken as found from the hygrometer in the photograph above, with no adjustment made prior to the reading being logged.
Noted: 30 %
